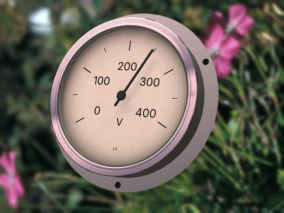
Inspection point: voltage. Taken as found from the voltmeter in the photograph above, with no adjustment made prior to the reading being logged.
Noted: 250 V
